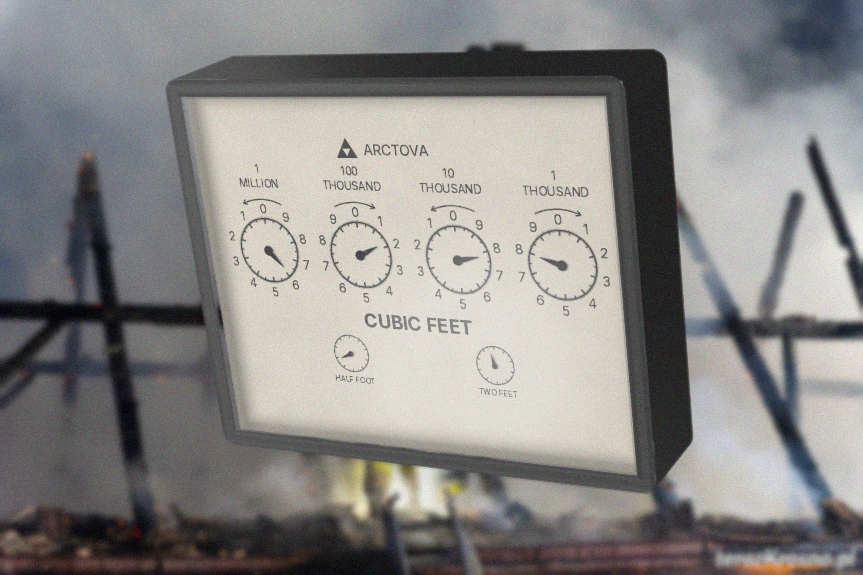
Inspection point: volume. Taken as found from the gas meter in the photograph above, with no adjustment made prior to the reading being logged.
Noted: 617800 ft³
